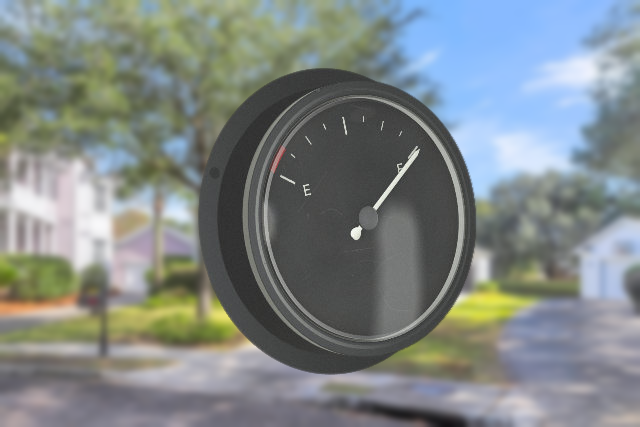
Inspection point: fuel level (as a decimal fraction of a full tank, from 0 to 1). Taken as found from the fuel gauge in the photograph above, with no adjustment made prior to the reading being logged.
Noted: 1
